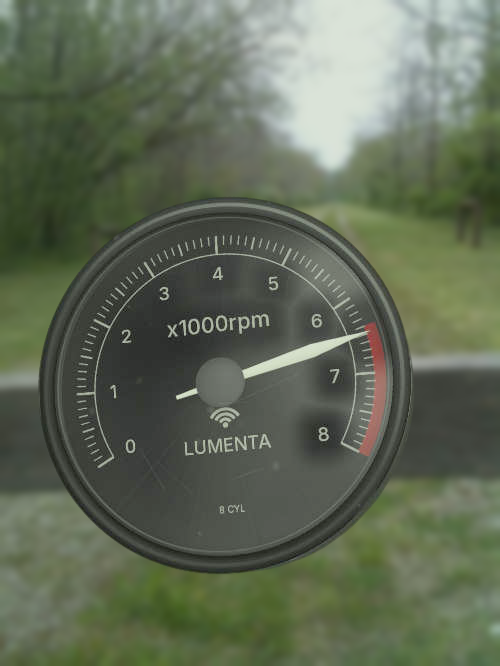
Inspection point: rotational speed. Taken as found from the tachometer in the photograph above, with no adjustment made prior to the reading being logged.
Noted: 6500 rpm
